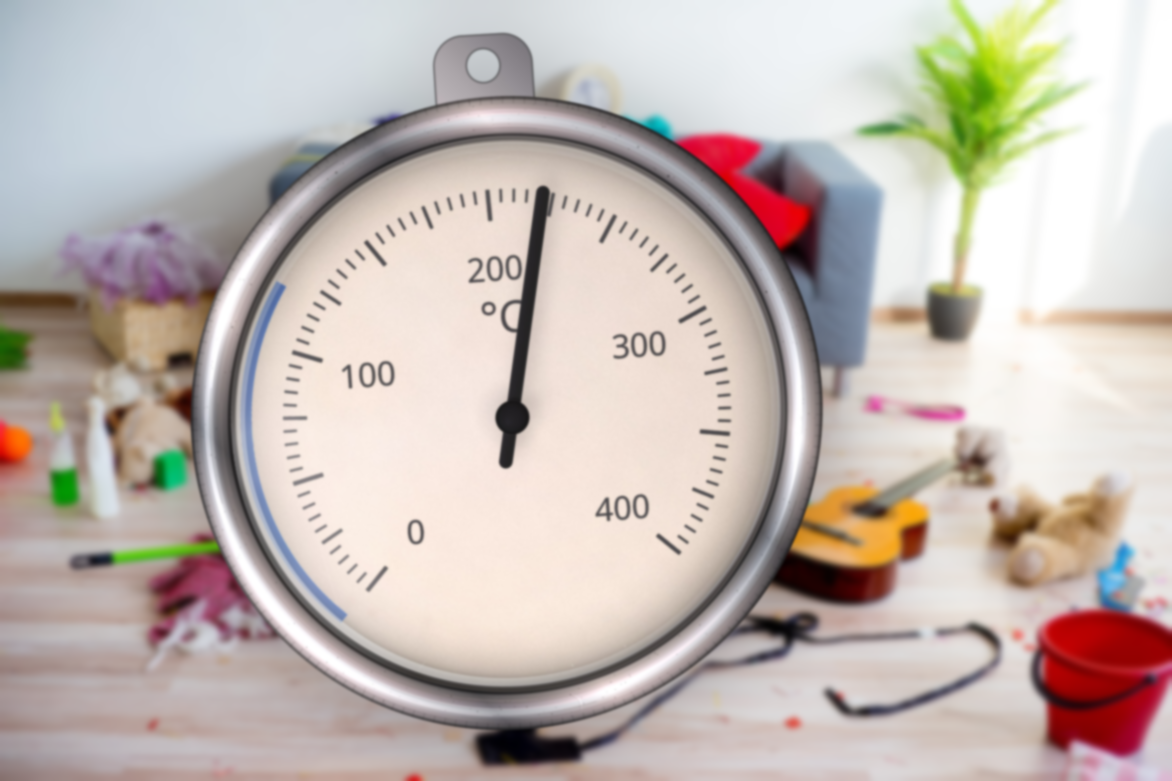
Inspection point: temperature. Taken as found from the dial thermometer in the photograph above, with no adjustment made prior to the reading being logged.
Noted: 220 °C
